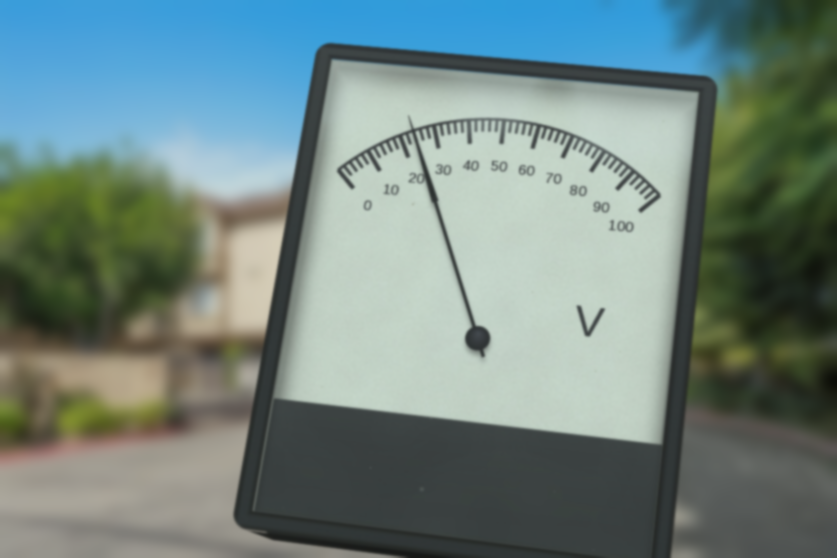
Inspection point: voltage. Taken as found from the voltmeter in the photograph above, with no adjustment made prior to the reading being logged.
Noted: 24 V
